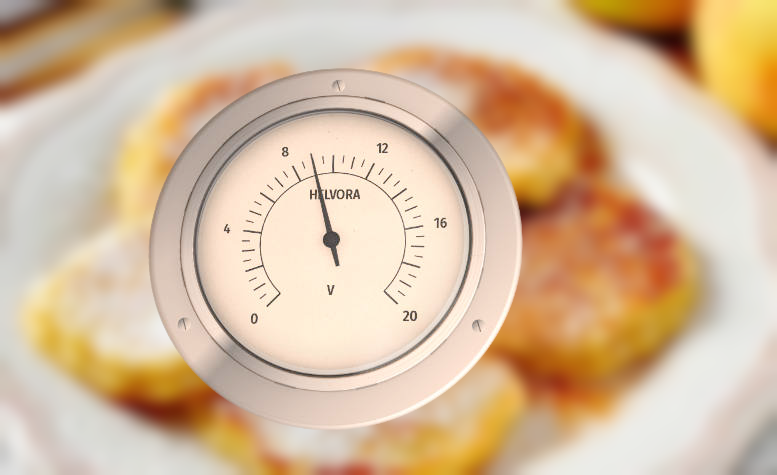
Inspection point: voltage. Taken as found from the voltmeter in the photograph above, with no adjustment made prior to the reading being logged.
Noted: 9 V
